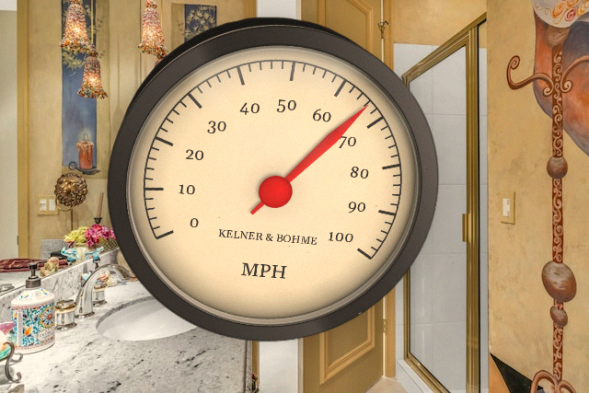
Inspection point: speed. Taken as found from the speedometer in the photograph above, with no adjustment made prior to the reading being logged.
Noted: 66 mph
